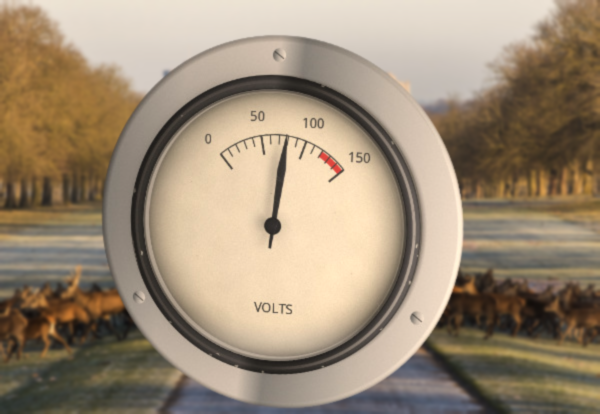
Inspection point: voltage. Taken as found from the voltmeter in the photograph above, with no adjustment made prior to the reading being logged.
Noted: 80 V
